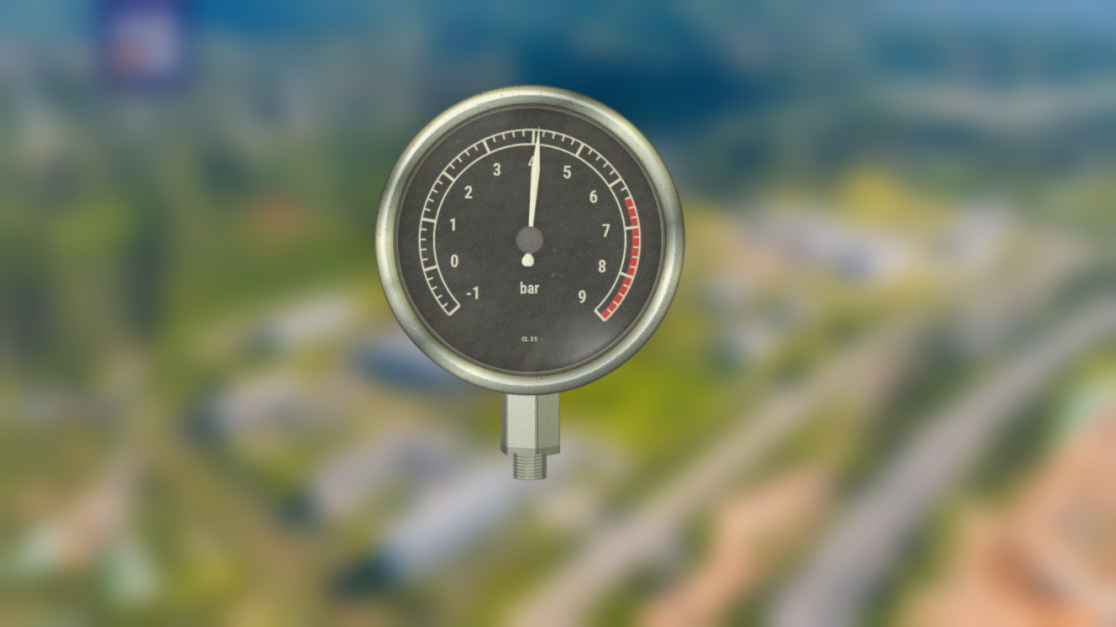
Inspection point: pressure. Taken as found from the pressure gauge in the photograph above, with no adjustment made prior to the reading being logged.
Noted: 4.1 bar
